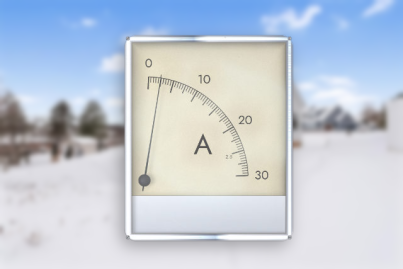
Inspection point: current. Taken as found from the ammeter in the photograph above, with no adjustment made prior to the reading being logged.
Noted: 2.5 A
